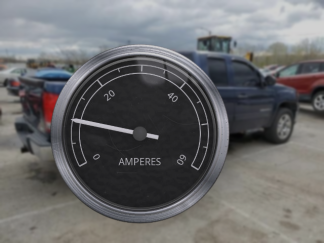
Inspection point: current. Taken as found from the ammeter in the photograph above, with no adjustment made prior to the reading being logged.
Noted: 10 A
